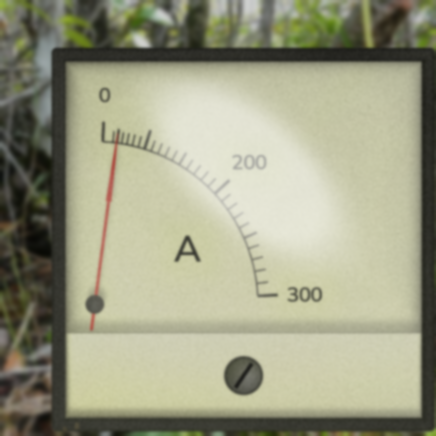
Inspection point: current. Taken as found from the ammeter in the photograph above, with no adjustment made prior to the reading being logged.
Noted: 50 A
